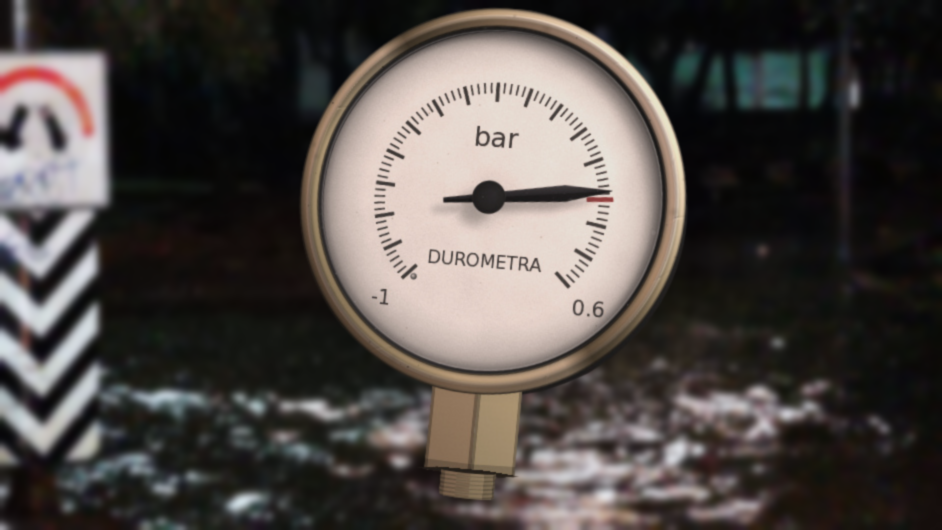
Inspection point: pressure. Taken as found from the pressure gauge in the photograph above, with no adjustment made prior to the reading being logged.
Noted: 0.3 bar
